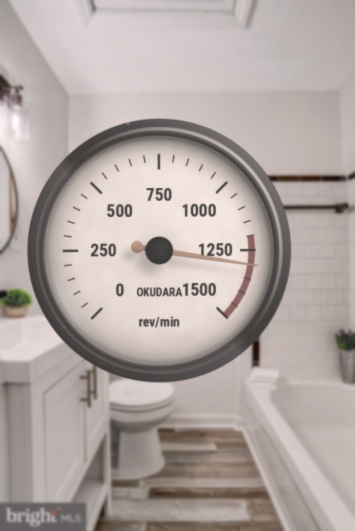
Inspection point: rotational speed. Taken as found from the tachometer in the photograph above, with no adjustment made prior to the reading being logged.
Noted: 1300 rpm
